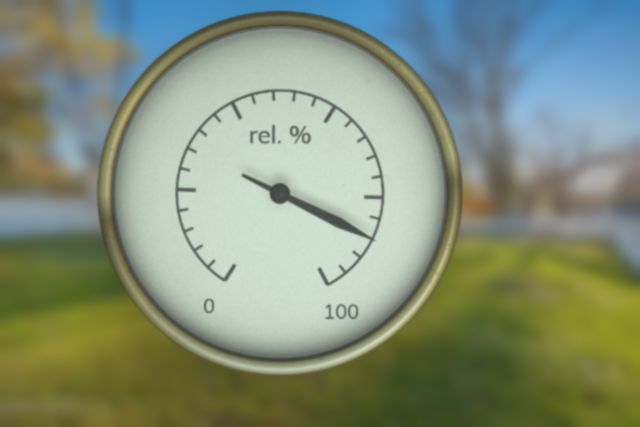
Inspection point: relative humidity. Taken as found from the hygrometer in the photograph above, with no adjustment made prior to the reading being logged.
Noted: 88 %
